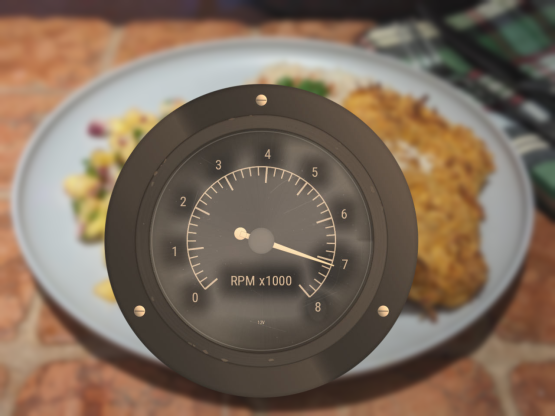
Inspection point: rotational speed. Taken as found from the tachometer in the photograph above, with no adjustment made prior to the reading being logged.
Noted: 7100 rpm
